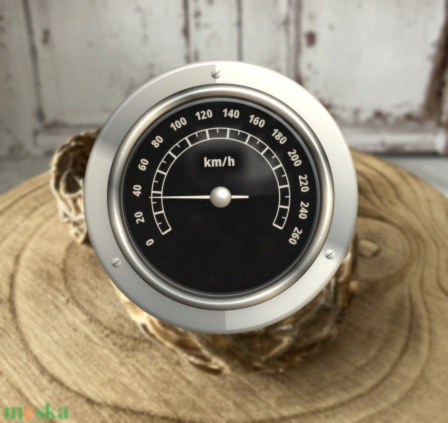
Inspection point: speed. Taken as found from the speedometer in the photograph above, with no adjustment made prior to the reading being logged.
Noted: 35 km/h
